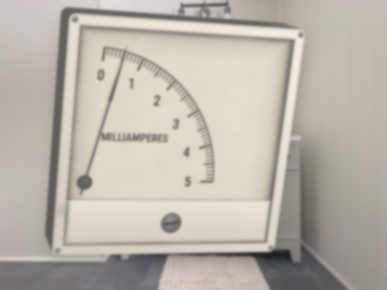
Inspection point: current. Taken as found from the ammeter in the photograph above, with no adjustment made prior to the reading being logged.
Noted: 0.5 mA
